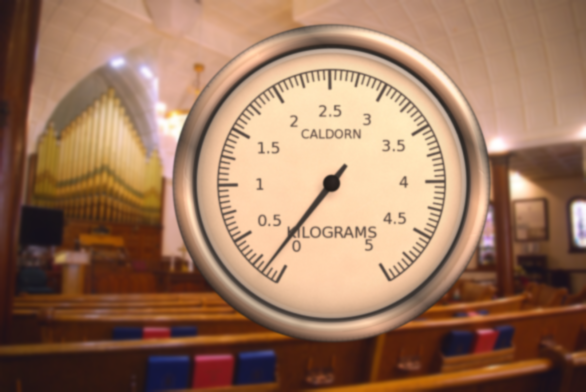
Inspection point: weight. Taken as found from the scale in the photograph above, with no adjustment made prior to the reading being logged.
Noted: 0.15 kg
